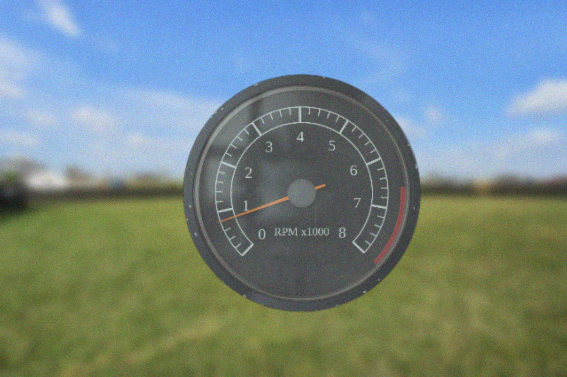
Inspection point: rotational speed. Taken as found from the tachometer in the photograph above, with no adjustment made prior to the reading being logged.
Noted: 800 rpm
